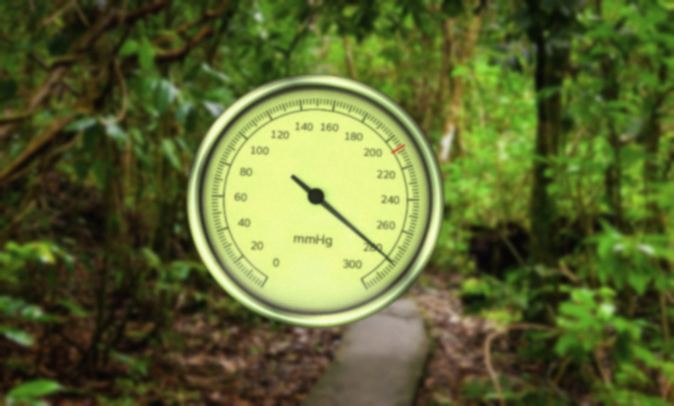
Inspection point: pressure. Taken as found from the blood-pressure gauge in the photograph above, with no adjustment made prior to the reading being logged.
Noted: 280 mmHg
